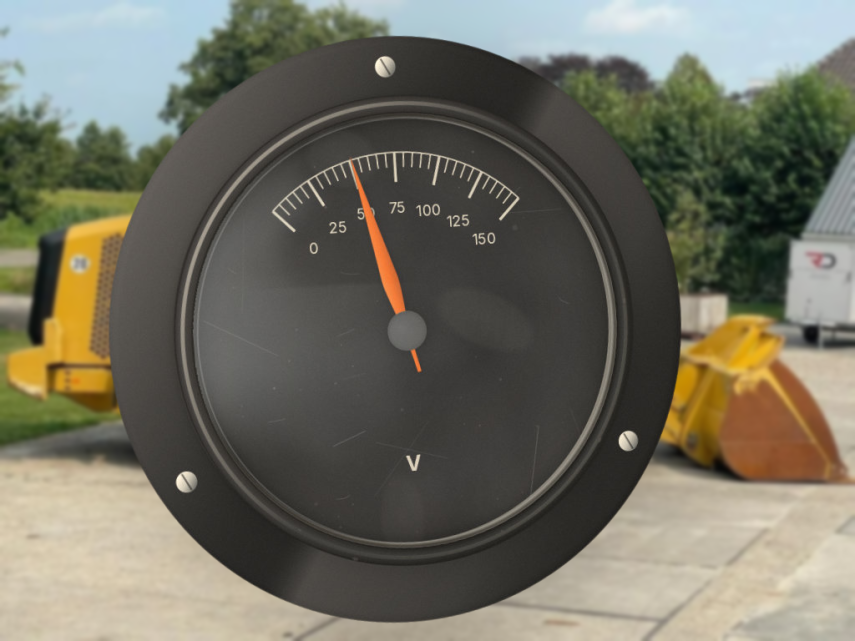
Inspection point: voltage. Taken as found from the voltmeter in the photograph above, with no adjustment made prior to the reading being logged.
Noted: 50 V
